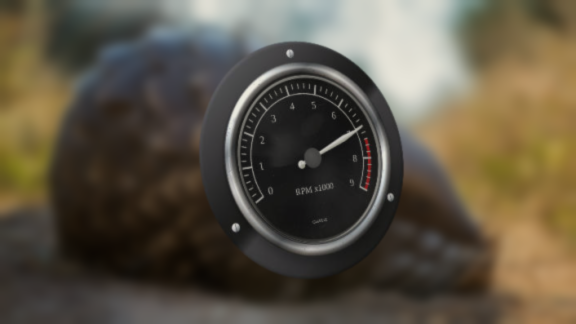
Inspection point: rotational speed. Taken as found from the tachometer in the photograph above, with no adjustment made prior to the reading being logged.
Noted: 7000 rpm
